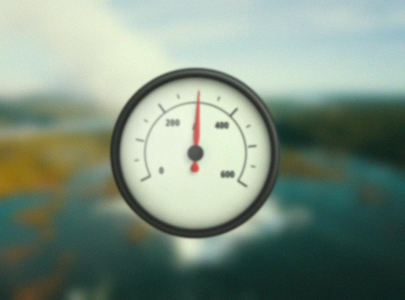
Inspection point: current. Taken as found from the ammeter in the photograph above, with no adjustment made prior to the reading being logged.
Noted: 300 A
